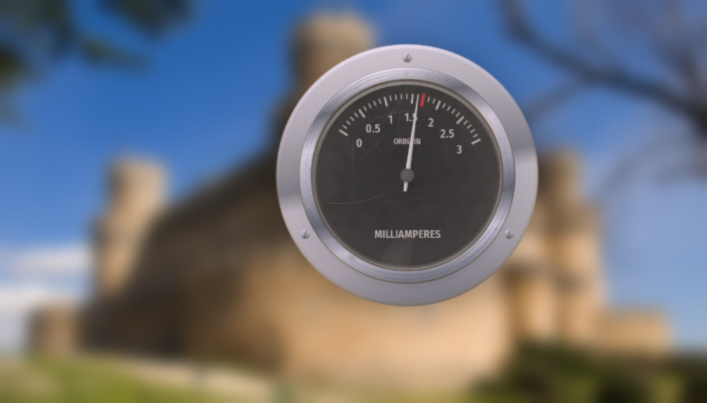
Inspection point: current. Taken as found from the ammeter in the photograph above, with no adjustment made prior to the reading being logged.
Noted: 1.6 mA
